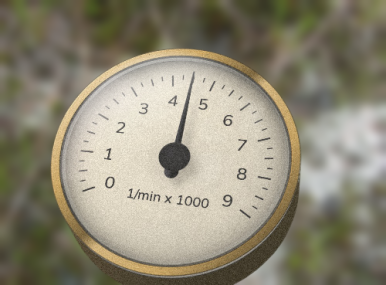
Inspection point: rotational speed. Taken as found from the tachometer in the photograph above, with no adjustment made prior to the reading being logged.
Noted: 4500 rpm
